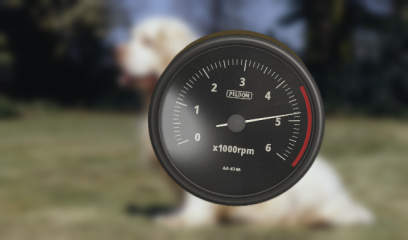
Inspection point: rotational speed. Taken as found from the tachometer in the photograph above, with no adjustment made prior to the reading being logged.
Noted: 4800 rpm
